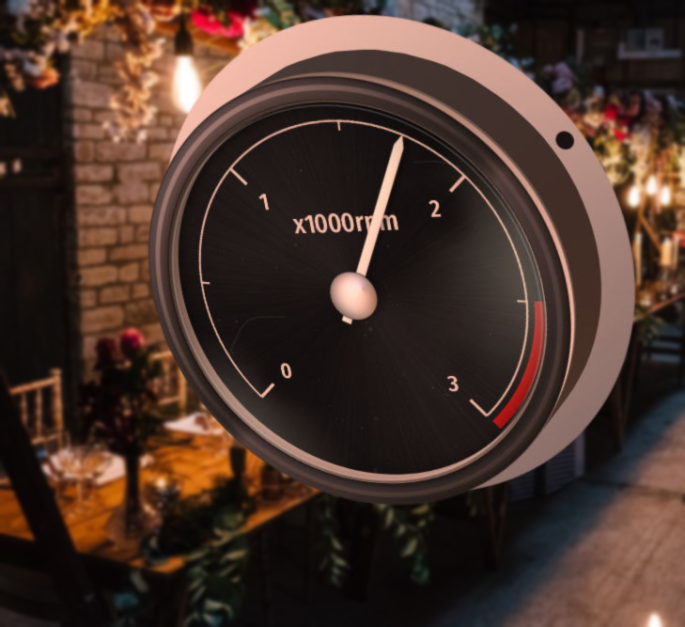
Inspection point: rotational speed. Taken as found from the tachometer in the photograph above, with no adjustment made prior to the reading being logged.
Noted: 1750 rpm
